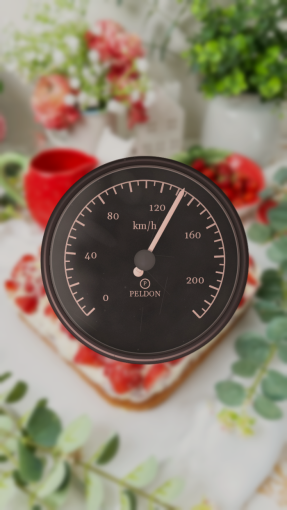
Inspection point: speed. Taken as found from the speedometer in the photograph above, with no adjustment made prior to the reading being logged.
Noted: 132.5 km/h
